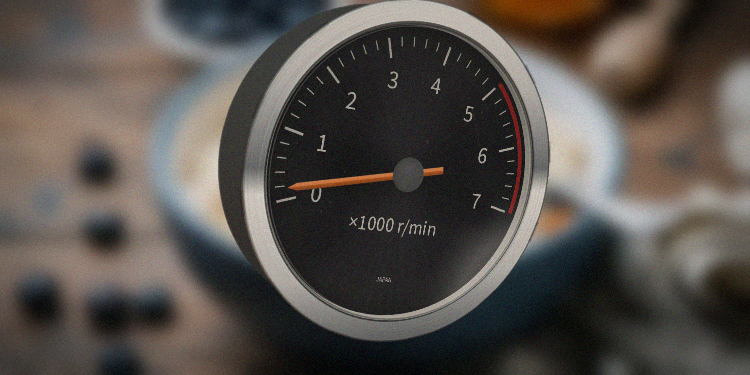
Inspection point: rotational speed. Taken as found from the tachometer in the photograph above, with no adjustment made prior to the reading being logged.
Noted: 200 rpm
